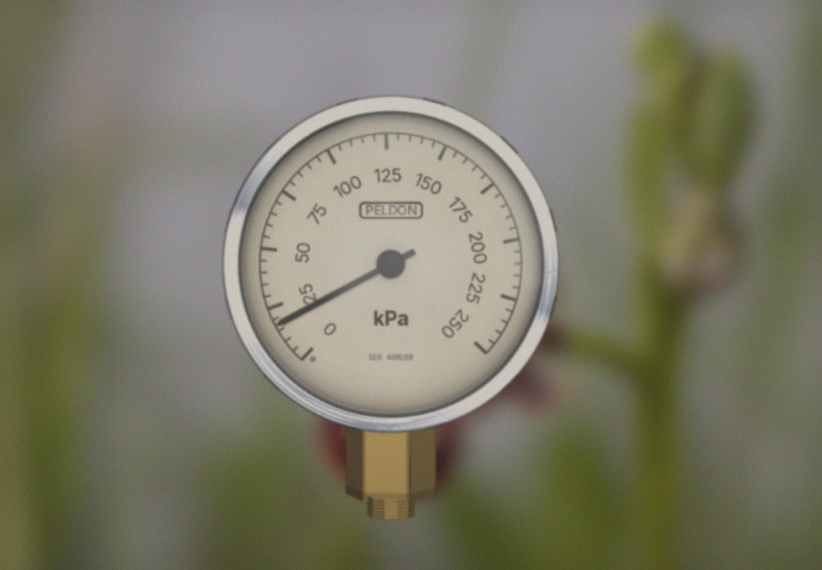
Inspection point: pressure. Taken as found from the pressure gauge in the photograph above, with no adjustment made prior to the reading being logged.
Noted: 17.5 kPa
